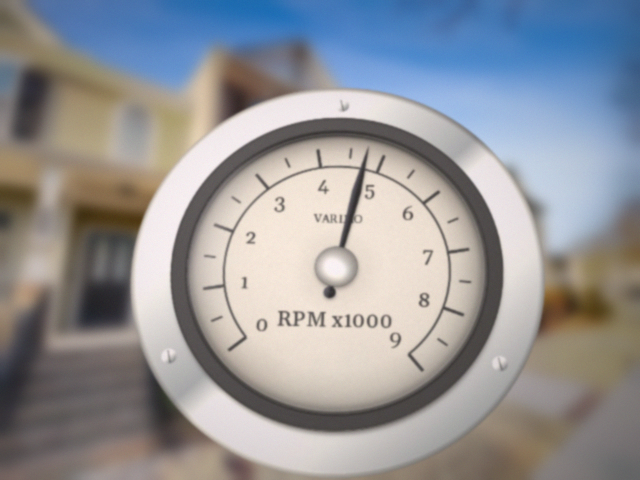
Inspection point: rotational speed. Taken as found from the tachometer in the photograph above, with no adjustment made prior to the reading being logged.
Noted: 4750 rpm
